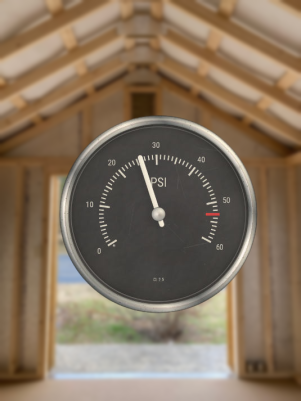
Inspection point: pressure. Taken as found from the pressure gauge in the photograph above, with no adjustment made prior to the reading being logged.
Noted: 26 psi
